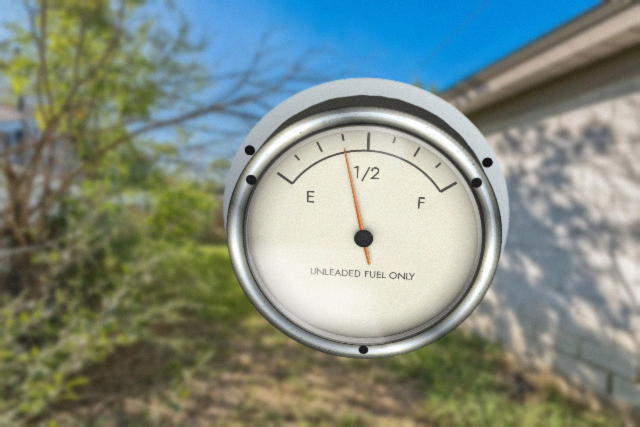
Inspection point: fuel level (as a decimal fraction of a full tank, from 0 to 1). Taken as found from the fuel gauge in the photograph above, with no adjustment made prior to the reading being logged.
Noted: 0.375
